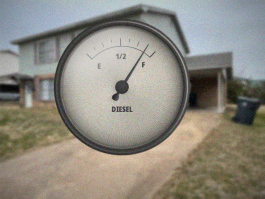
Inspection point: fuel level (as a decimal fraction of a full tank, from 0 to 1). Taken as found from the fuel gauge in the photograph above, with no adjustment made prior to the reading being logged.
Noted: 0.875
